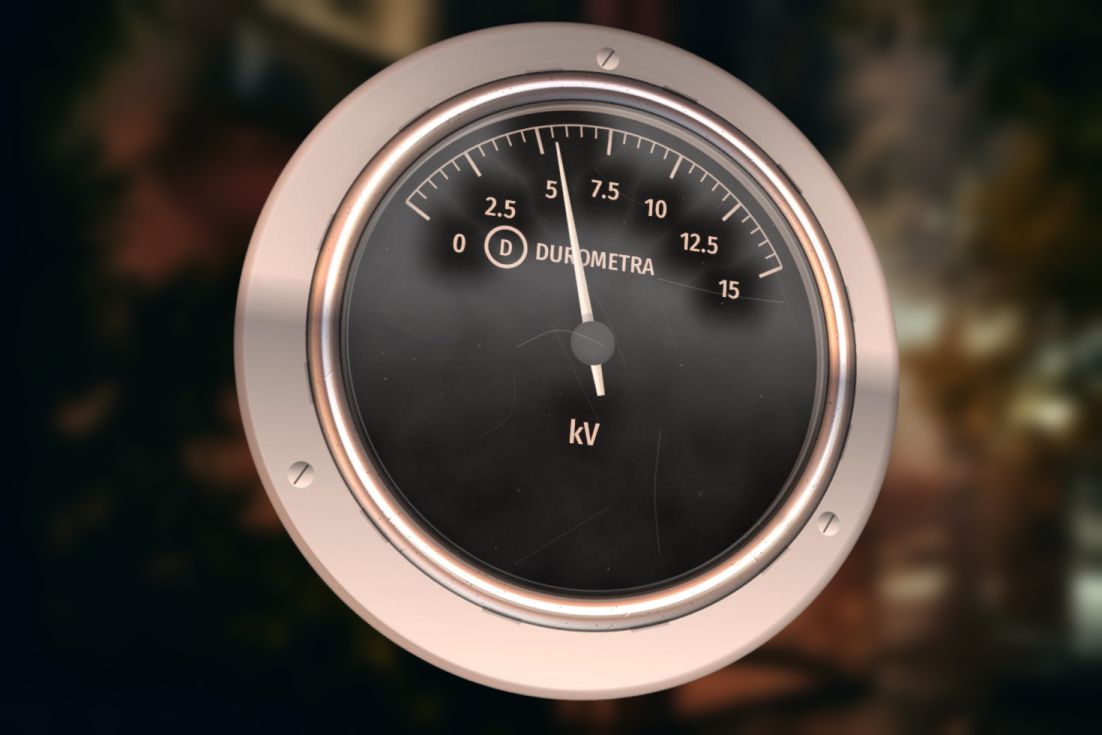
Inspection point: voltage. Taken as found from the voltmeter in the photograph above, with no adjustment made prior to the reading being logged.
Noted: 5.5 kV
